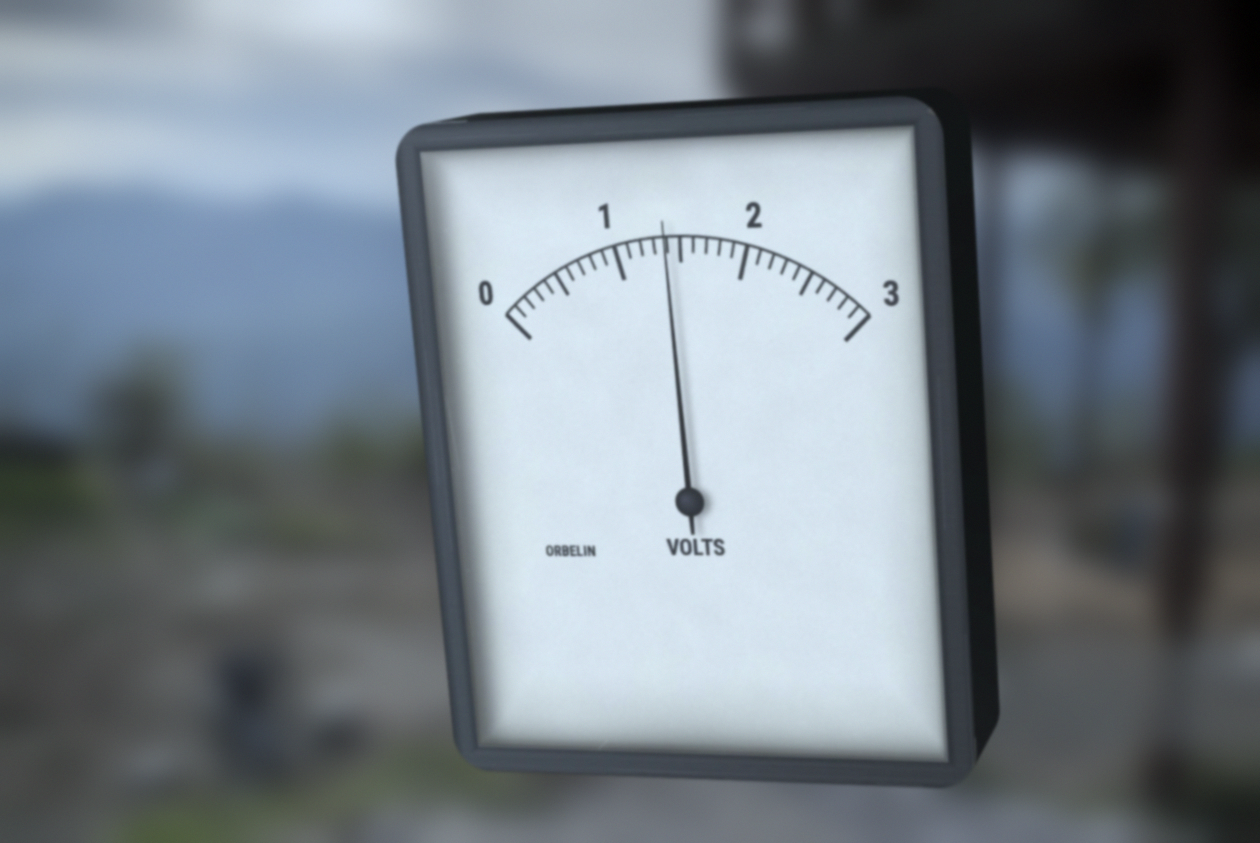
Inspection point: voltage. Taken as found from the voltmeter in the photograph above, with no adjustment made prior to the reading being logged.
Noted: 1.4 V
